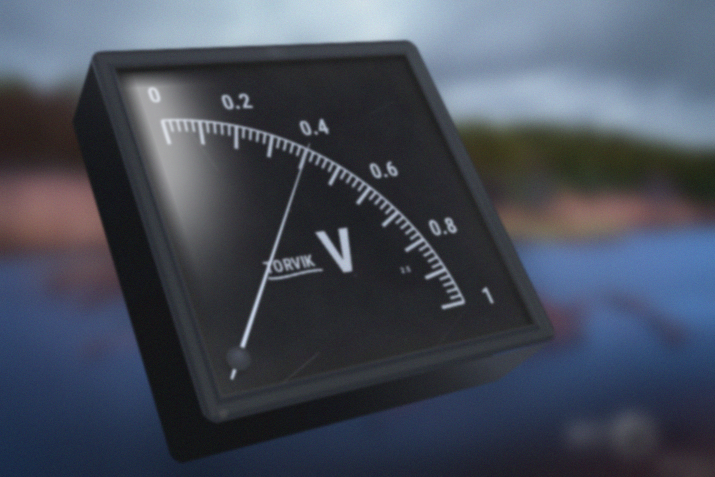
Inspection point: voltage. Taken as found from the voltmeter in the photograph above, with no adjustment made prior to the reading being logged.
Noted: 0.4 V
